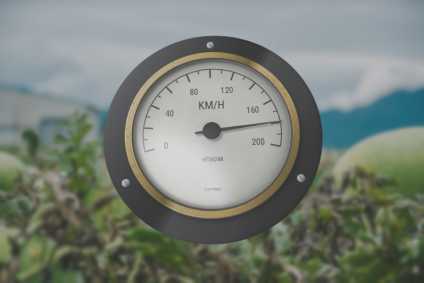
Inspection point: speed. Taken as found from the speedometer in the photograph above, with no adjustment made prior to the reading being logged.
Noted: 180 km/h
